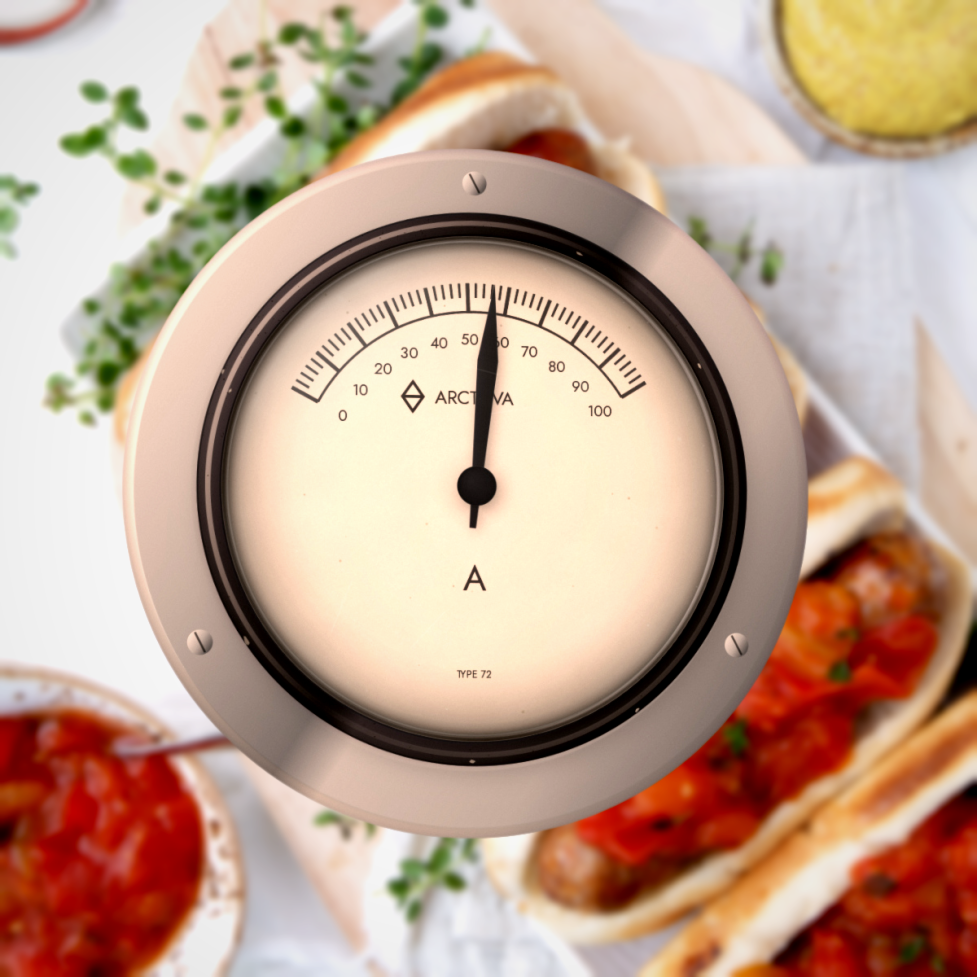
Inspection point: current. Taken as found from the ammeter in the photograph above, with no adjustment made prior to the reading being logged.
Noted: 56 A
